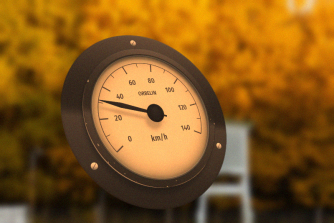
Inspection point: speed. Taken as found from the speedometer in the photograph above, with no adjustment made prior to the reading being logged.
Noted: 30 km/h
